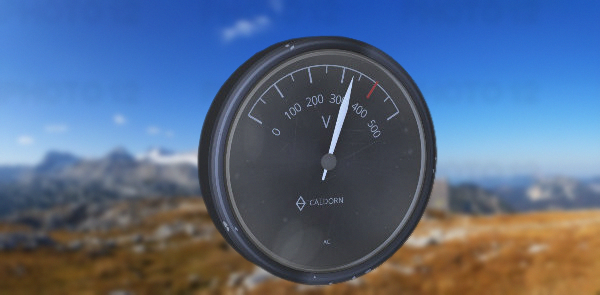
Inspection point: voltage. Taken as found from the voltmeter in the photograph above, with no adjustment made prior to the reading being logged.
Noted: 325 V
